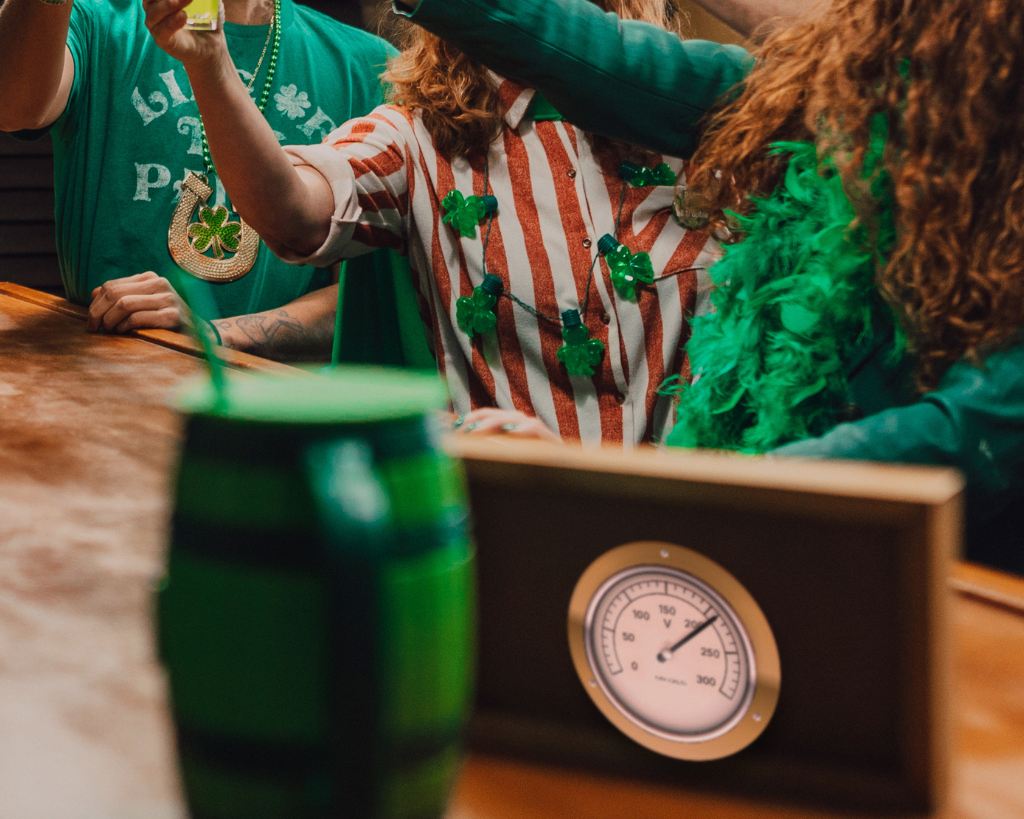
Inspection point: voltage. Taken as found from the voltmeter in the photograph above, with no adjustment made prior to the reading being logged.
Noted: 210 V
